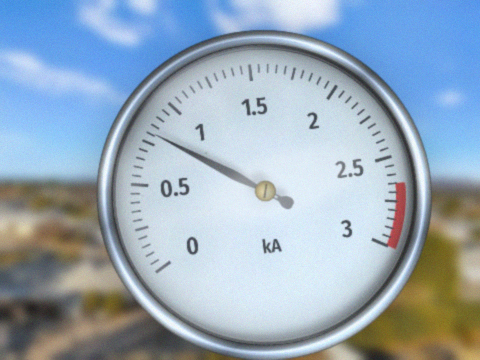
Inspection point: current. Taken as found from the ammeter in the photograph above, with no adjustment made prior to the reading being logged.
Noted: 0.8 kA
